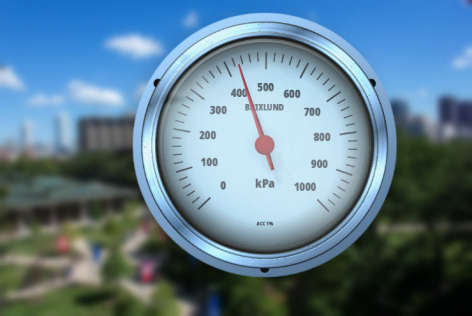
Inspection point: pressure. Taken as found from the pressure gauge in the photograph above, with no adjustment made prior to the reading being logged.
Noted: 430 kPa
